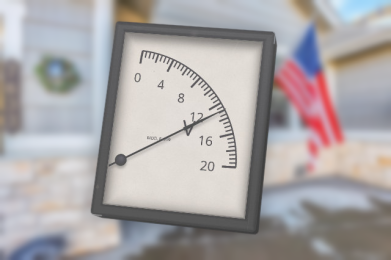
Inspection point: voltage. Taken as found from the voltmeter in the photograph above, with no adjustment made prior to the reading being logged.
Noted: 13 V
